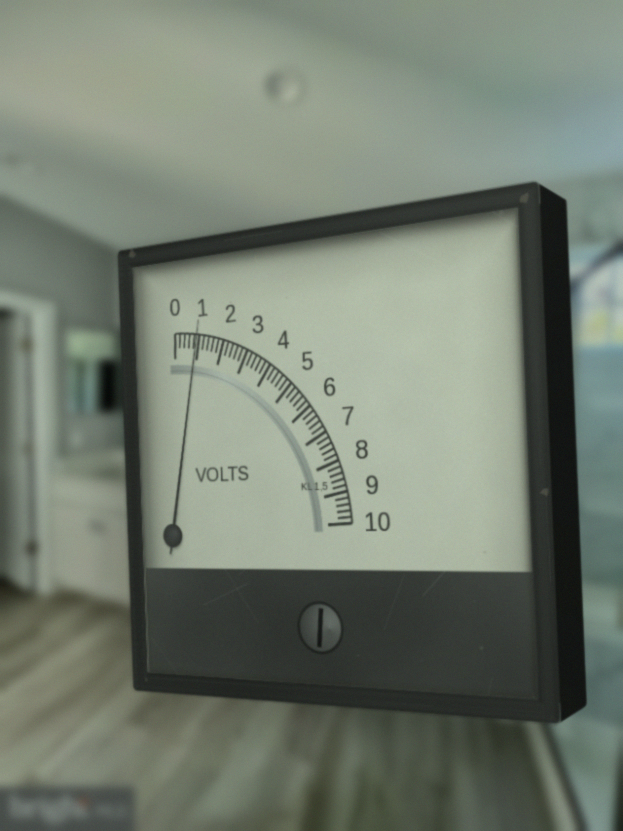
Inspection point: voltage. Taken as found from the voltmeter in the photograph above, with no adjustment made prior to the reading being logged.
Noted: 1 V
